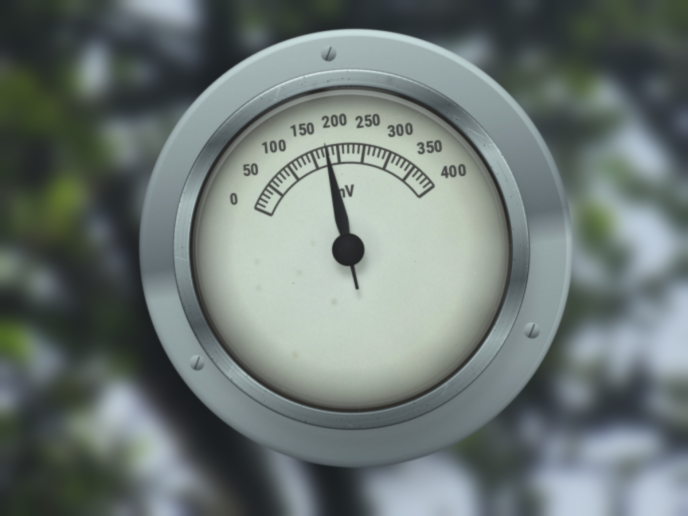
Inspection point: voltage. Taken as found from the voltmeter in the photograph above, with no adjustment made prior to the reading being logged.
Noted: 180 mV
